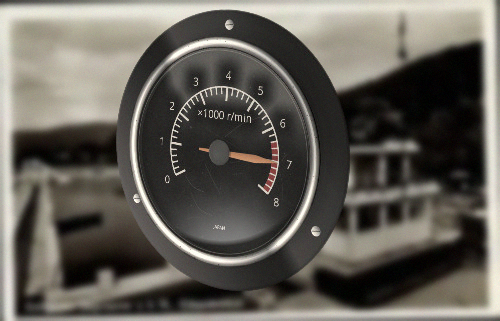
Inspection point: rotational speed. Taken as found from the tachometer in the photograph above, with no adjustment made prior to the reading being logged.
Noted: 7000 rpm
